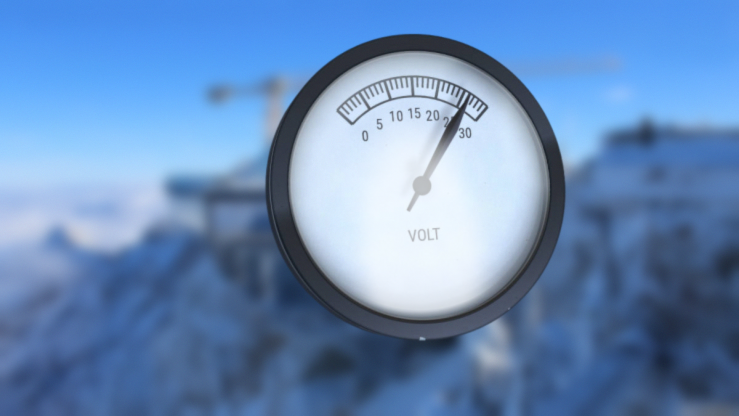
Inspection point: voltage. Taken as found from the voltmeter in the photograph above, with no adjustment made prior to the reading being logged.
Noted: 26 V
